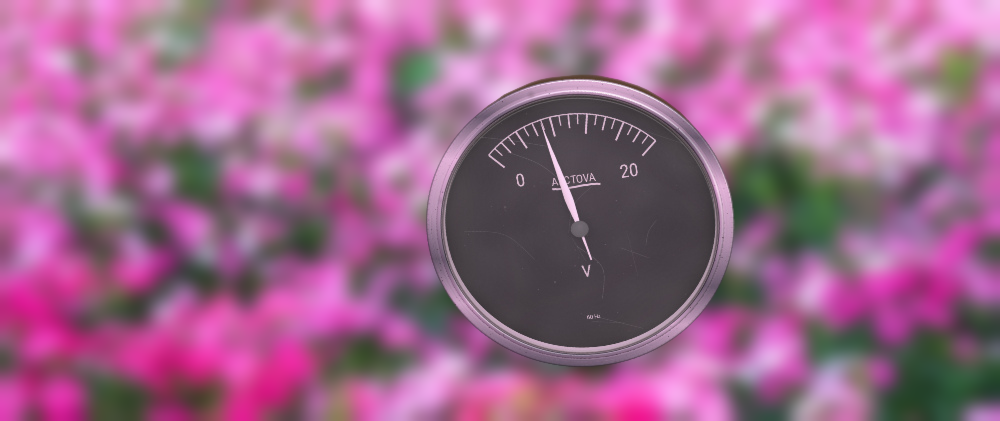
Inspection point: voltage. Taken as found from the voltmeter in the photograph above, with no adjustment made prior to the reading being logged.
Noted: 7 V
